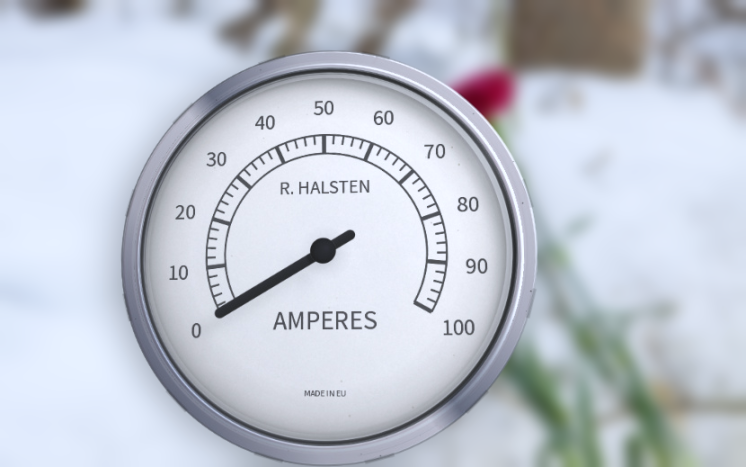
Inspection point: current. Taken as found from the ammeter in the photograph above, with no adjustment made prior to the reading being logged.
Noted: 0 A
